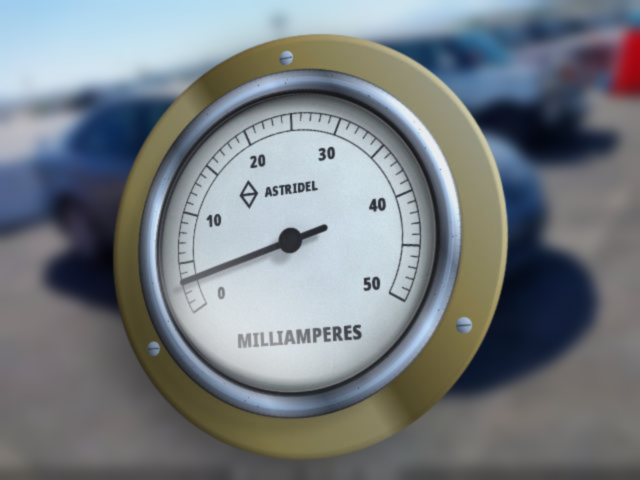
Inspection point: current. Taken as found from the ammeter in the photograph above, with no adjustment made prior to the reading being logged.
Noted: 3 mA
